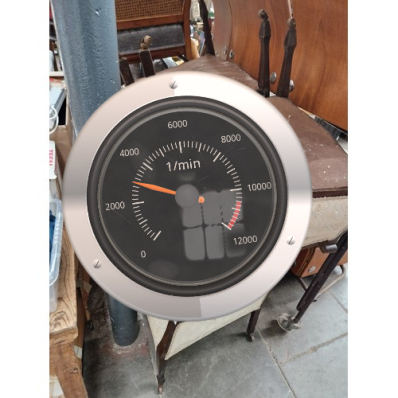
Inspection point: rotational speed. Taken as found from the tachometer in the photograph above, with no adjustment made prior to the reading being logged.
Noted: 3000 rpm
